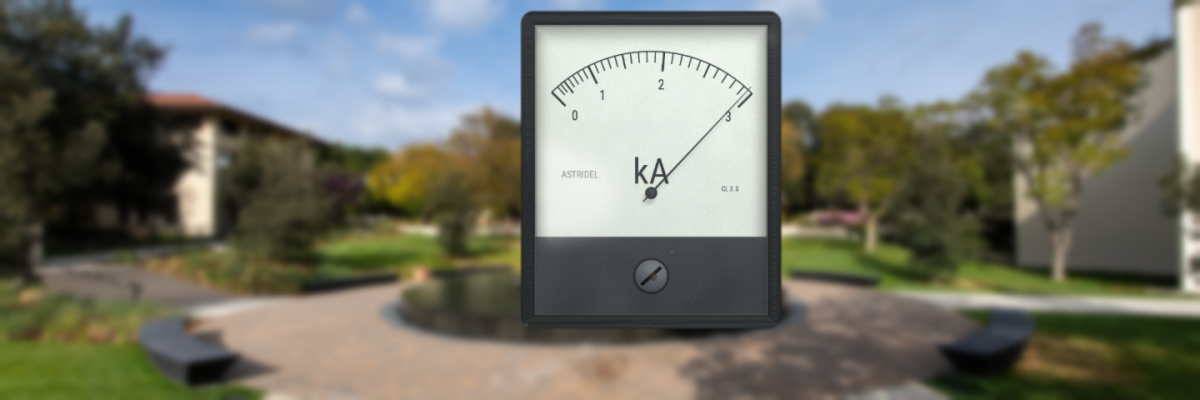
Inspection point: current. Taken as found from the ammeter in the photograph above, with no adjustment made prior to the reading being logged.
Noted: 2.95 kA
